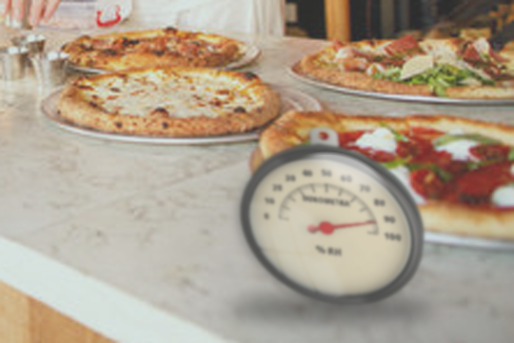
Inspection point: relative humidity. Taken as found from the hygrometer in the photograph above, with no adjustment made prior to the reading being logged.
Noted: 90 %
